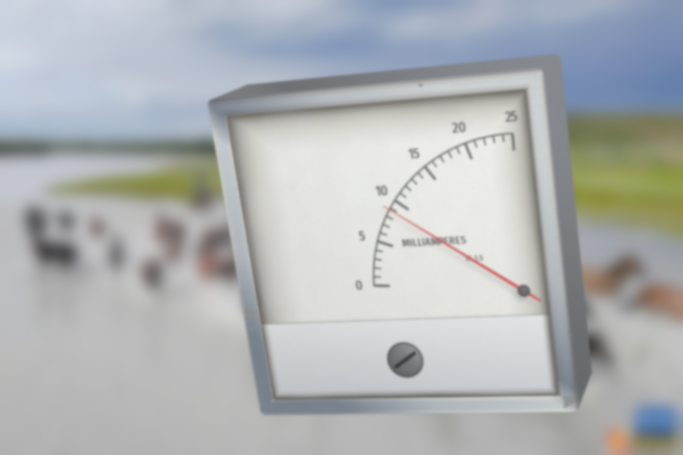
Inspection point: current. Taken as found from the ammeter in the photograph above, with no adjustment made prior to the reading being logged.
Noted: 9 mA
